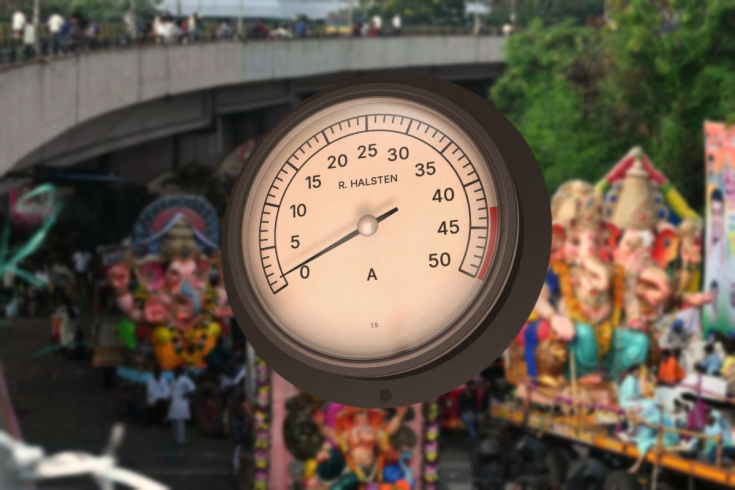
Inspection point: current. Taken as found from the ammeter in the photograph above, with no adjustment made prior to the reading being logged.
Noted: 1 A
